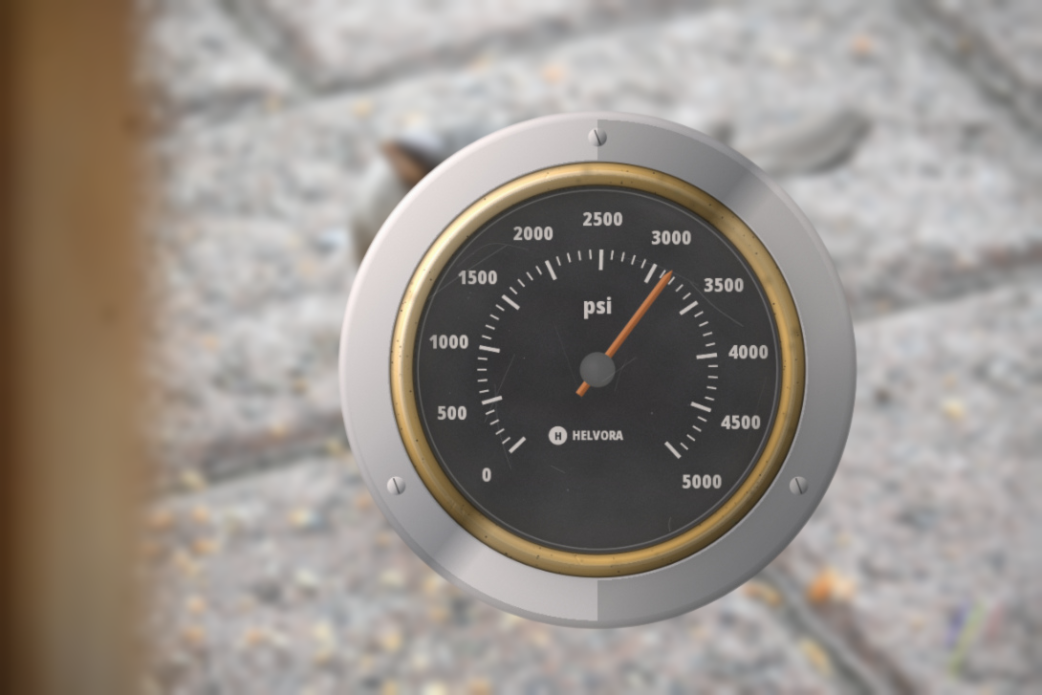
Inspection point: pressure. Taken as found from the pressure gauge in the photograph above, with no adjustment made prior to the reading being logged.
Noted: 3150 psi
